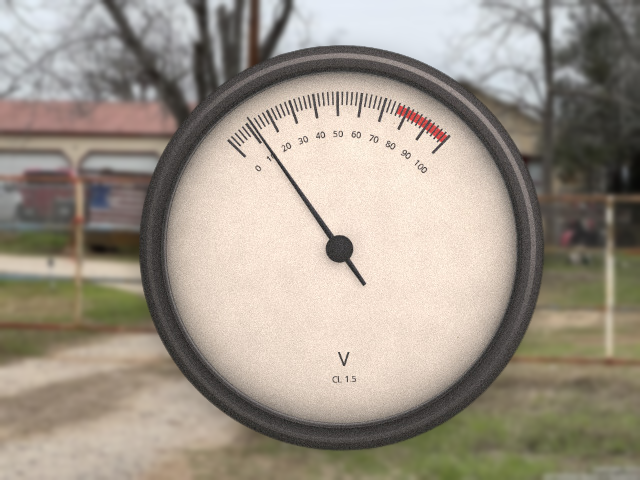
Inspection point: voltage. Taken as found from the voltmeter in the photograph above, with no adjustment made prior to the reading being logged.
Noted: 12 V
